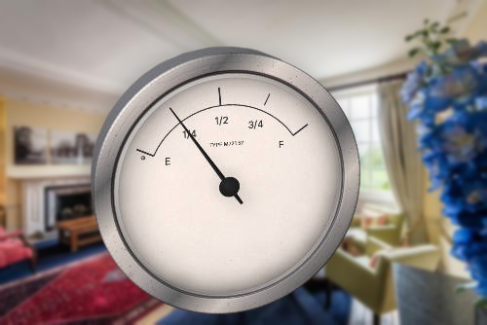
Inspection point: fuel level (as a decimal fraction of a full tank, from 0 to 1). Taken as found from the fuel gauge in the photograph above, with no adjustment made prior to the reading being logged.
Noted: 0.25
